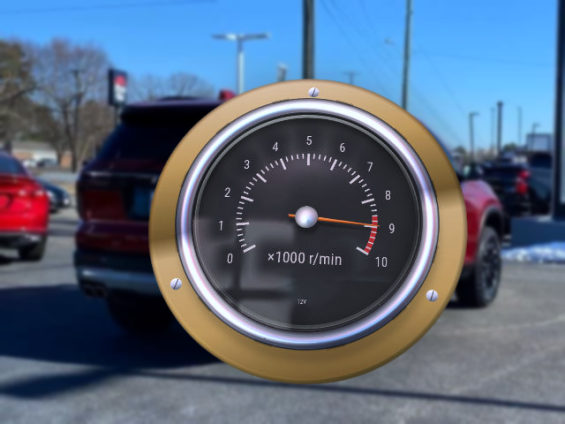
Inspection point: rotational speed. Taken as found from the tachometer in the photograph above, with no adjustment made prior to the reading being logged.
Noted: 9000 rpm
